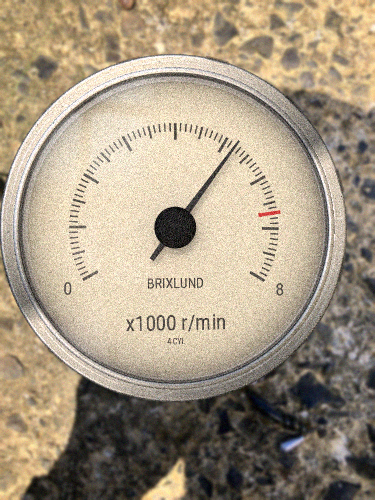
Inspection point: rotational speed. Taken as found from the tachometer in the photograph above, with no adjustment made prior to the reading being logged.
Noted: 5200 rpm
